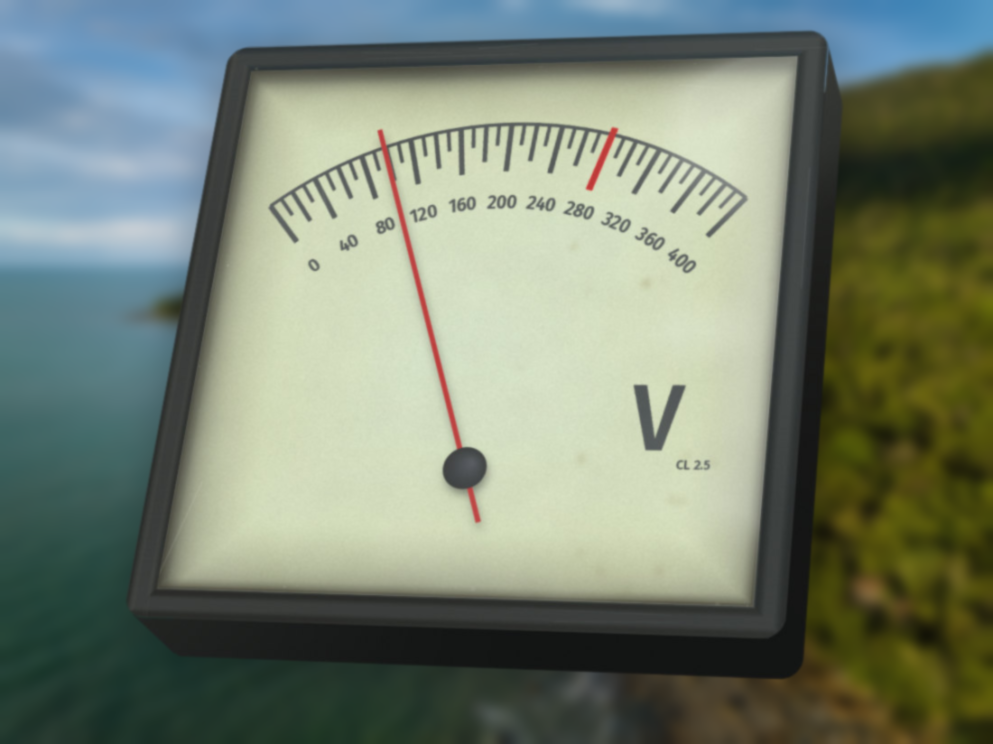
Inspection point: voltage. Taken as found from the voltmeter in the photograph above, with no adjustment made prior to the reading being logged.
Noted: 100 V
